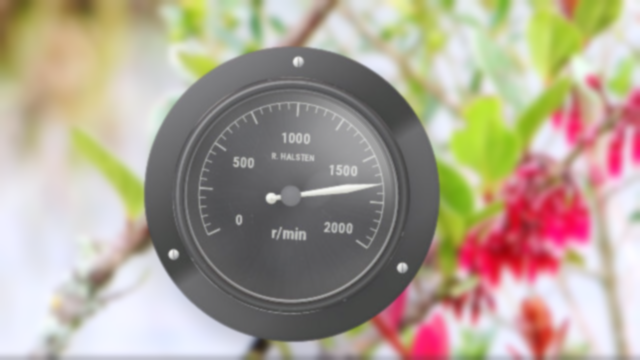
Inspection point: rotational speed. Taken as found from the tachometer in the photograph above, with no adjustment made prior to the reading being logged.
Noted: 1650 rpm
